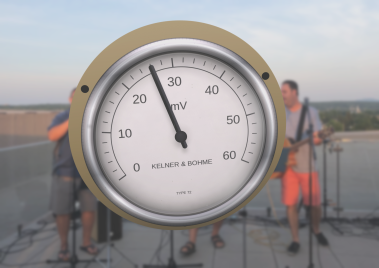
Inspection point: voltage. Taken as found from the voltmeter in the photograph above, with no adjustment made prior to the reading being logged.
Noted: 26 mV
